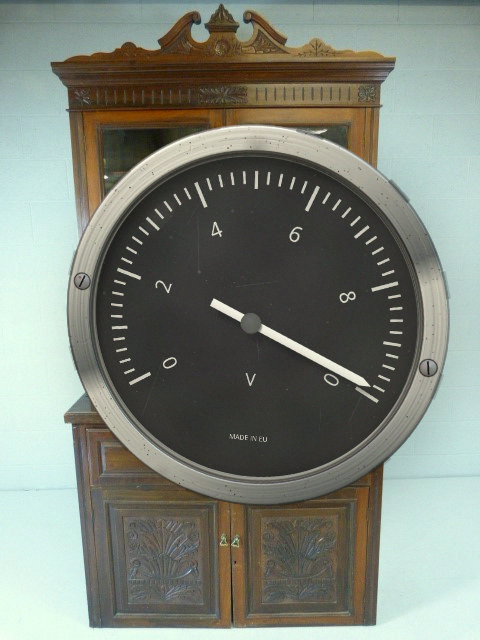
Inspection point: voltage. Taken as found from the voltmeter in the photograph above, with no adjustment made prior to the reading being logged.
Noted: 9.8 V
